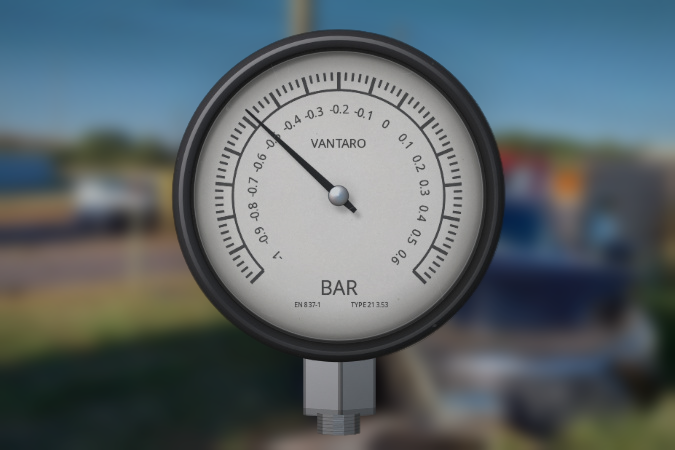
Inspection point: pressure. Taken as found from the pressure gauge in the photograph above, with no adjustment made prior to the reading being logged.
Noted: -0.48 bar
